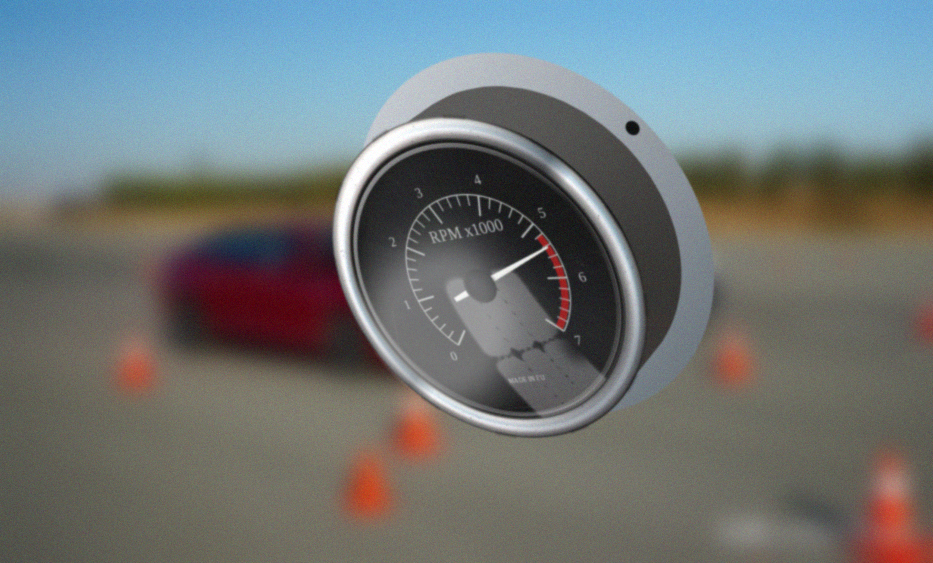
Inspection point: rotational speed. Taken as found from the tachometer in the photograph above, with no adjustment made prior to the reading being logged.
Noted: 5400 rpm
